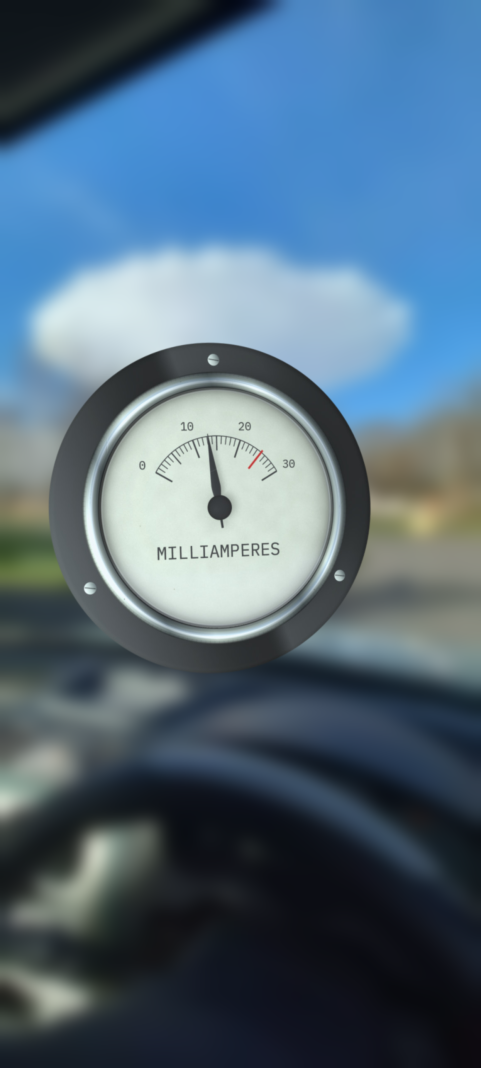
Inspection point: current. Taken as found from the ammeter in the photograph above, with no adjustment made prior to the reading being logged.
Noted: 13 mA
